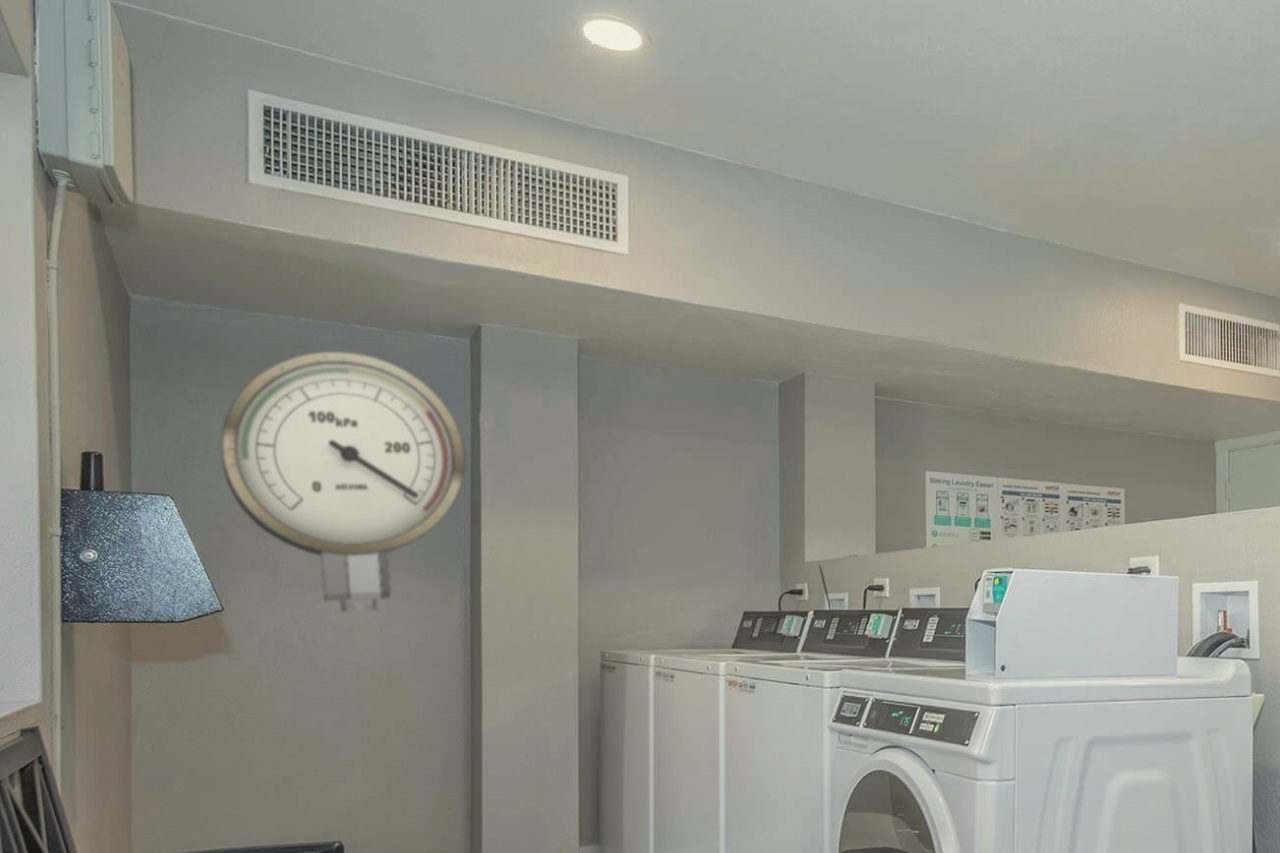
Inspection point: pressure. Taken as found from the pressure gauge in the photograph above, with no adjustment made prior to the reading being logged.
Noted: 245 kPa
